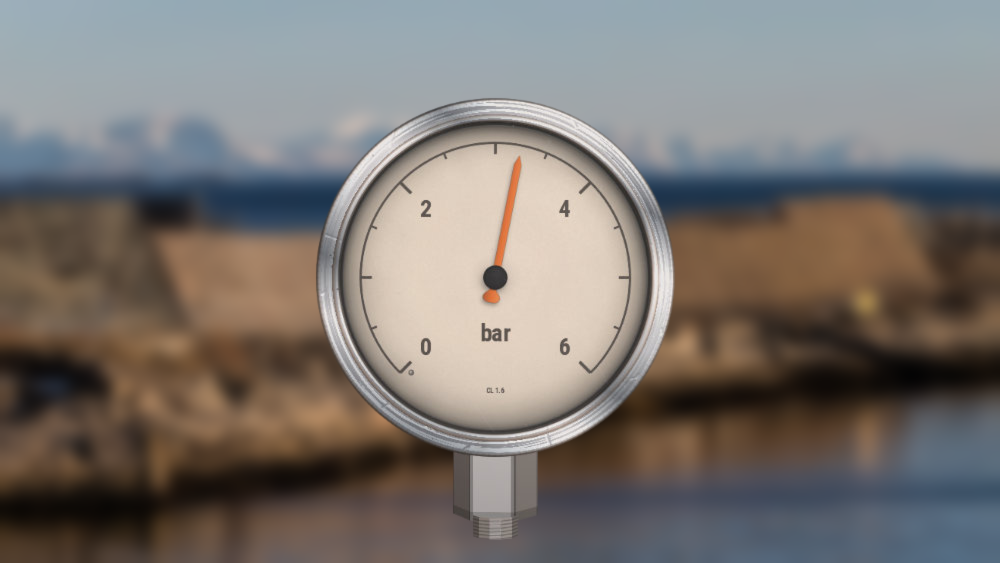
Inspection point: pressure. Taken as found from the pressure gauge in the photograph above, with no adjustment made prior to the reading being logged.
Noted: 3.25 bar
